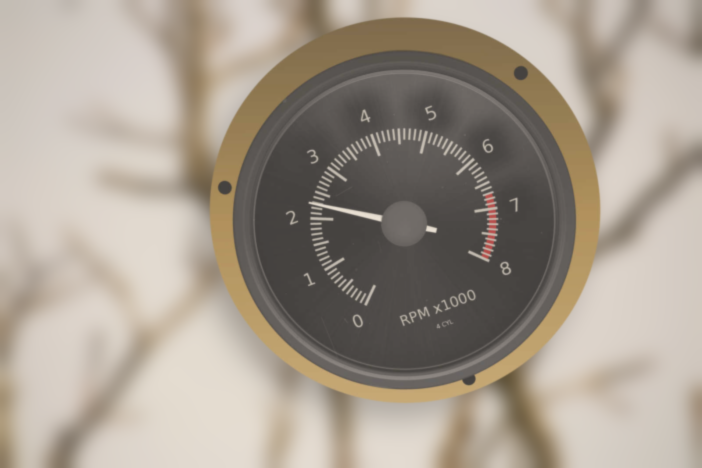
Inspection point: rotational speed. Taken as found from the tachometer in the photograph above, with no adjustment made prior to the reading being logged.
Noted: 2300 rpm
